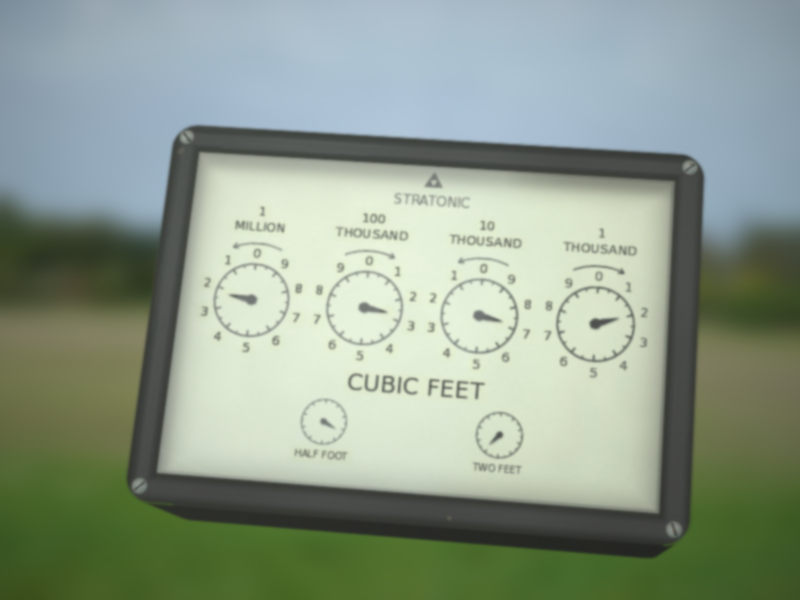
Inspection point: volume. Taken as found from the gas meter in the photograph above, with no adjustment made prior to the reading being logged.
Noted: 227200 ft³
